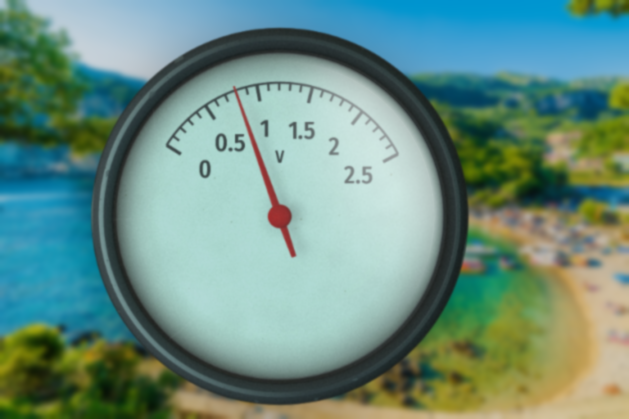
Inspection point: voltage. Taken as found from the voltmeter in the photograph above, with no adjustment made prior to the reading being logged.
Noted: 0.8 V
